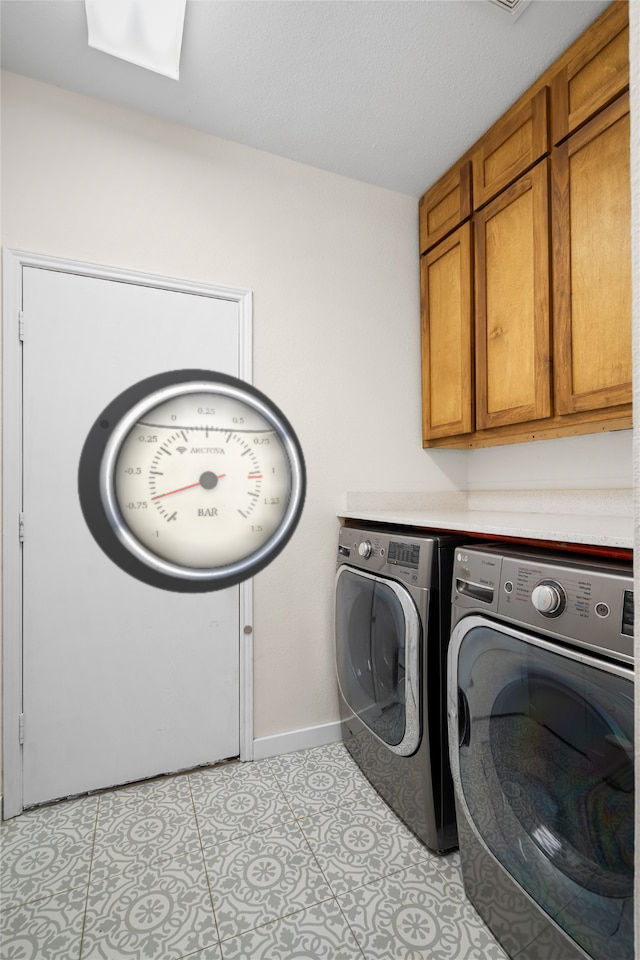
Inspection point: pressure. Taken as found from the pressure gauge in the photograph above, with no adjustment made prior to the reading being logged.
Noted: -0.75 bar
